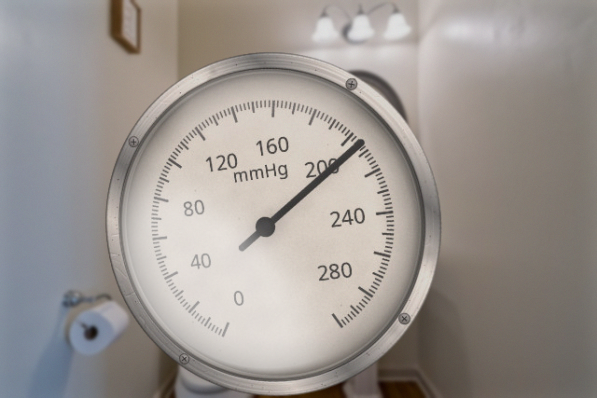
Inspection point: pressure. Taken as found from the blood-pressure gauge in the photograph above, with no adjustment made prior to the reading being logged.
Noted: 206 mmHg
